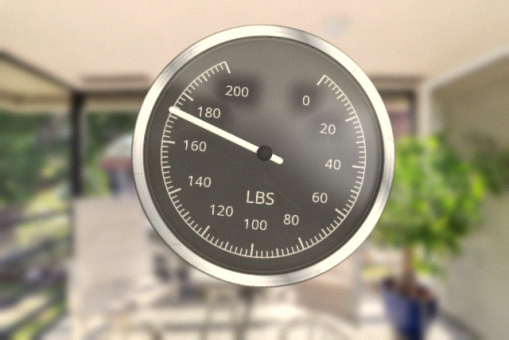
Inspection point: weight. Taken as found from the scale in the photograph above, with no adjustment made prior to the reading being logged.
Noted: 172 lb
